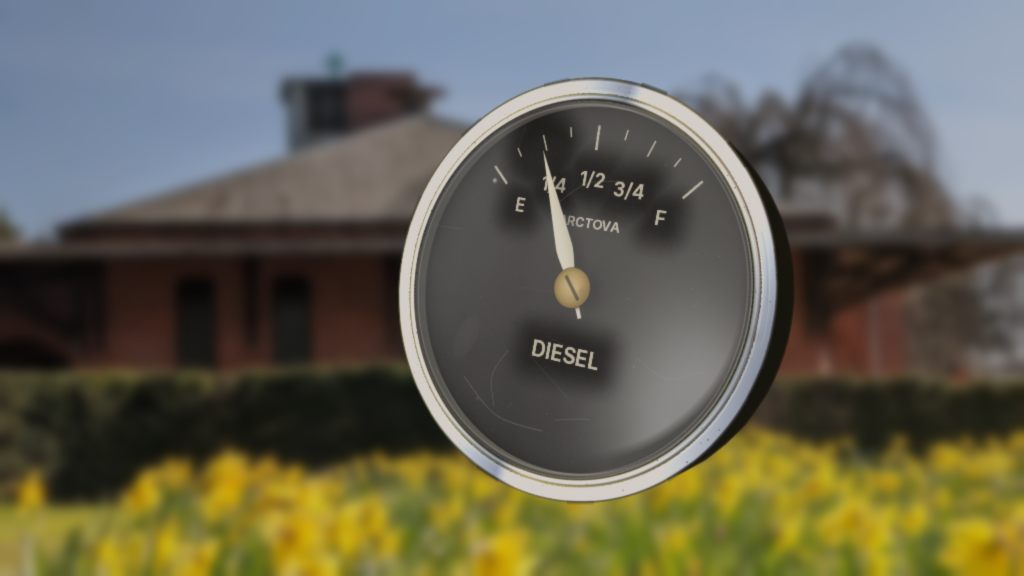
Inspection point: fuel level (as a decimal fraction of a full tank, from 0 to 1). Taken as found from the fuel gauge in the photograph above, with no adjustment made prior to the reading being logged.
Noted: 0.25
